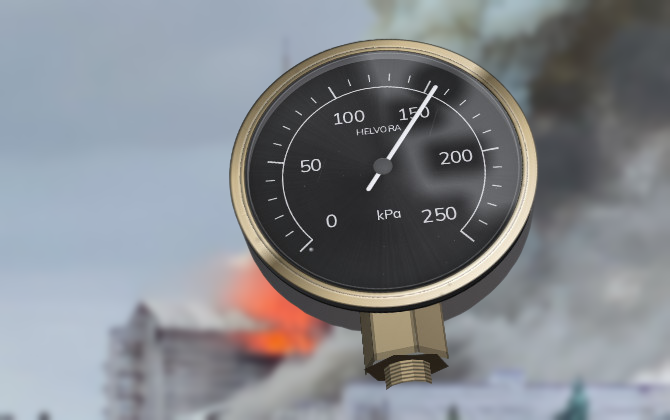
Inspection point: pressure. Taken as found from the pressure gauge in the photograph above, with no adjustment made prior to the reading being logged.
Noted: 155 kPa
